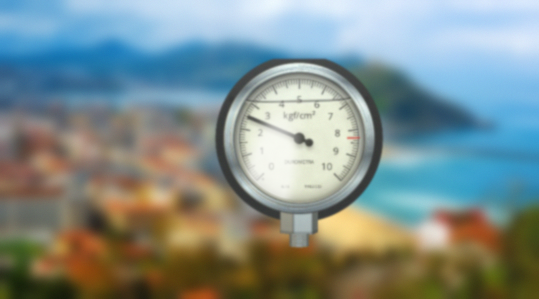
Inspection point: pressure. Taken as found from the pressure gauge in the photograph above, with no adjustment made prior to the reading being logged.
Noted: 2.5 kg/cm²
